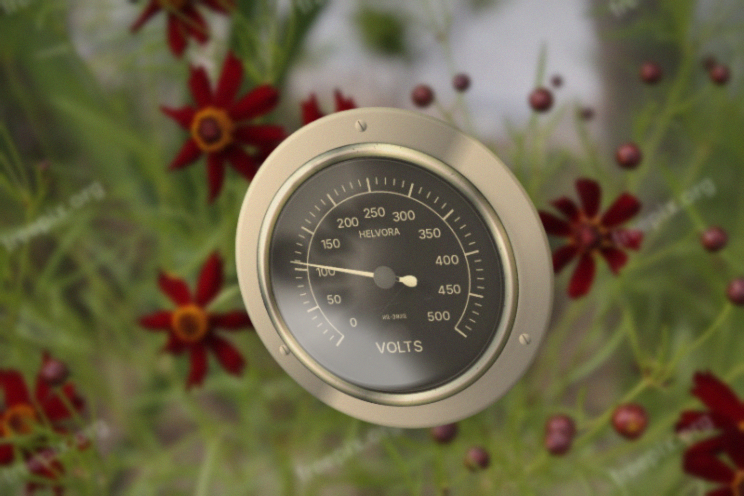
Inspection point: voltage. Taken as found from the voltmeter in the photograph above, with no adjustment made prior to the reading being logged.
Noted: 110 V
